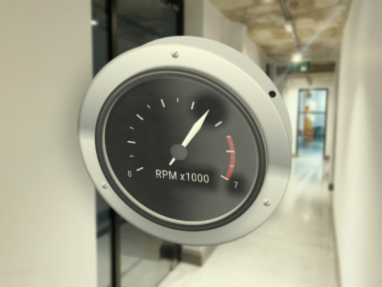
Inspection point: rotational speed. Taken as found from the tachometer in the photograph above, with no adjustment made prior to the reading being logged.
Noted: 4500 rpm
